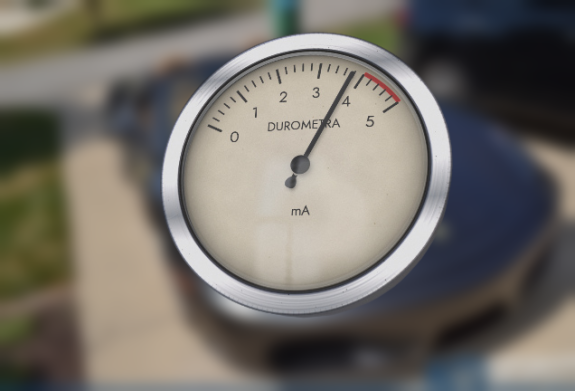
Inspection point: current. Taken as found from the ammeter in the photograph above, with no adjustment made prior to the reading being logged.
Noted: 3.8 mA
